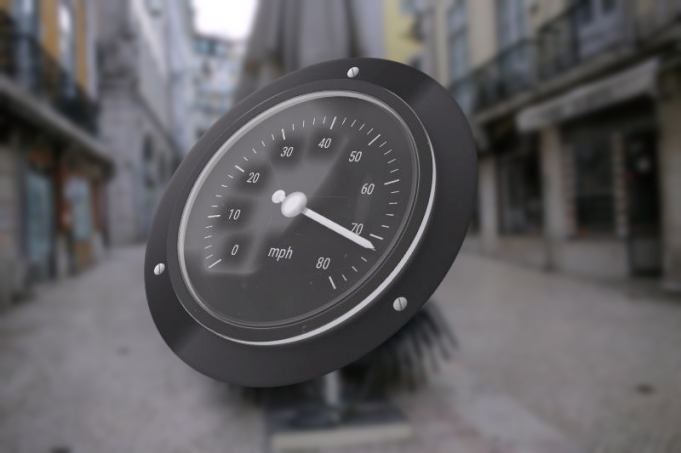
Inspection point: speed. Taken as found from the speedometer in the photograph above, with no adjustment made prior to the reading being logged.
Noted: 72 mph
